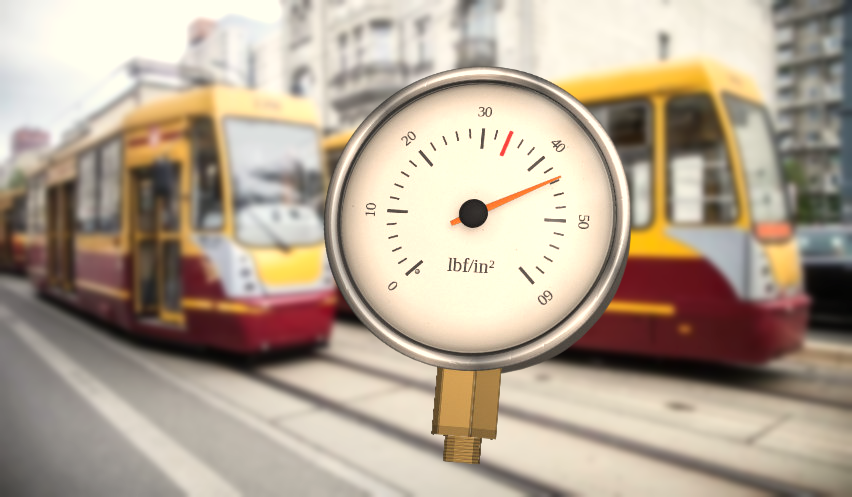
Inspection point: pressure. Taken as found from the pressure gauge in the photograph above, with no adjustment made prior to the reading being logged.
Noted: 44 psi
